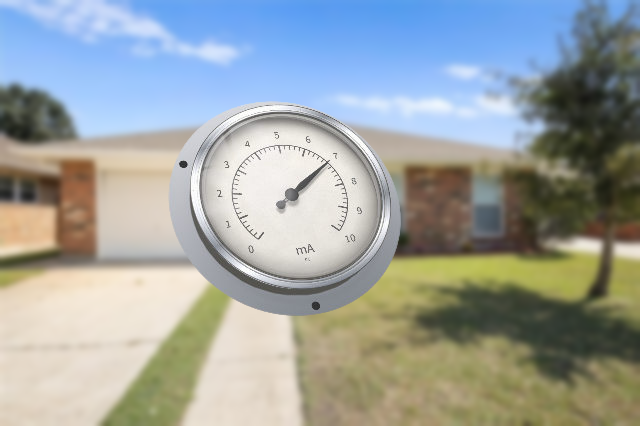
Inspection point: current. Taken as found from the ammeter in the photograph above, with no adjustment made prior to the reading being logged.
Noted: 7 mA
